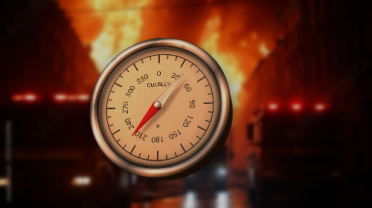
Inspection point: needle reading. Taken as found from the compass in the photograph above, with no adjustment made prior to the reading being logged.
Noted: 220 °
